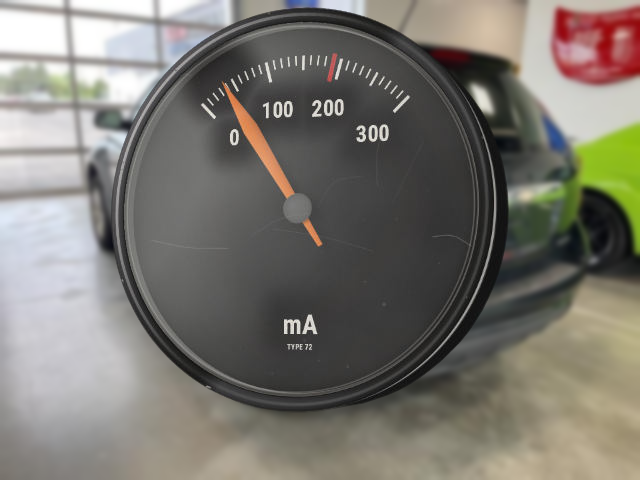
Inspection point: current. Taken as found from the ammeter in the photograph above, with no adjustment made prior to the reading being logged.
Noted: 40 mA
